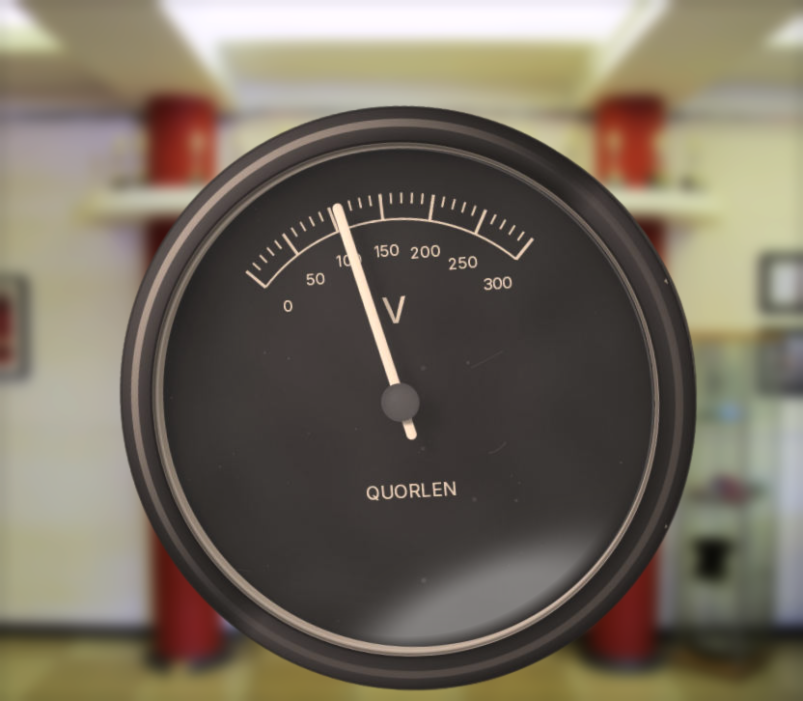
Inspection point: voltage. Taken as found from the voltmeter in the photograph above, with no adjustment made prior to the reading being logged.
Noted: 110 V
